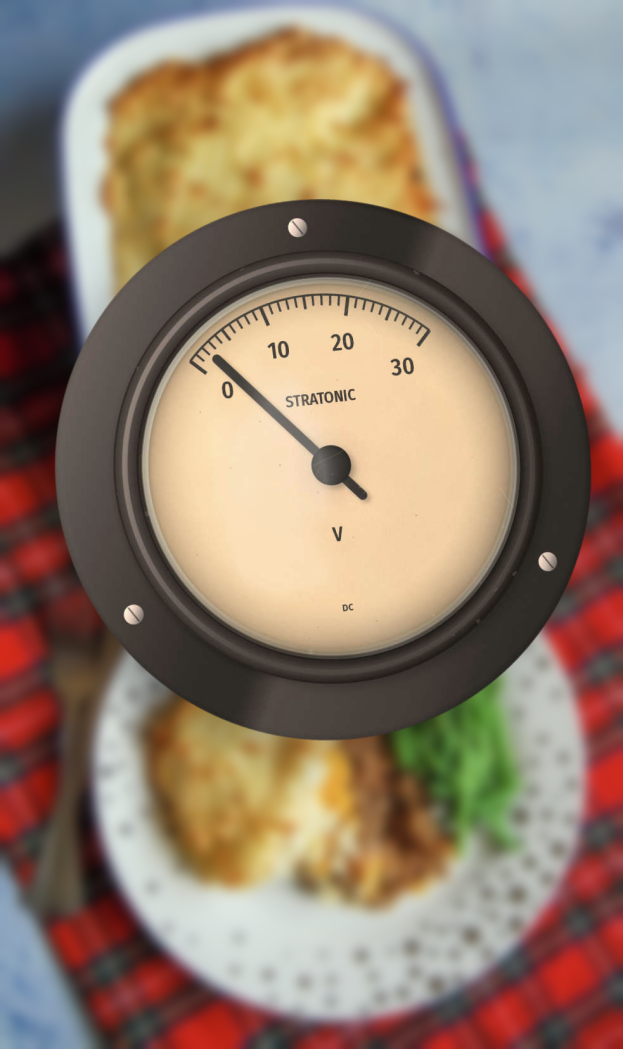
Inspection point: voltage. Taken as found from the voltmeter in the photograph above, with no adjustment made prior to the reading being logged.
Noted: 2 V
